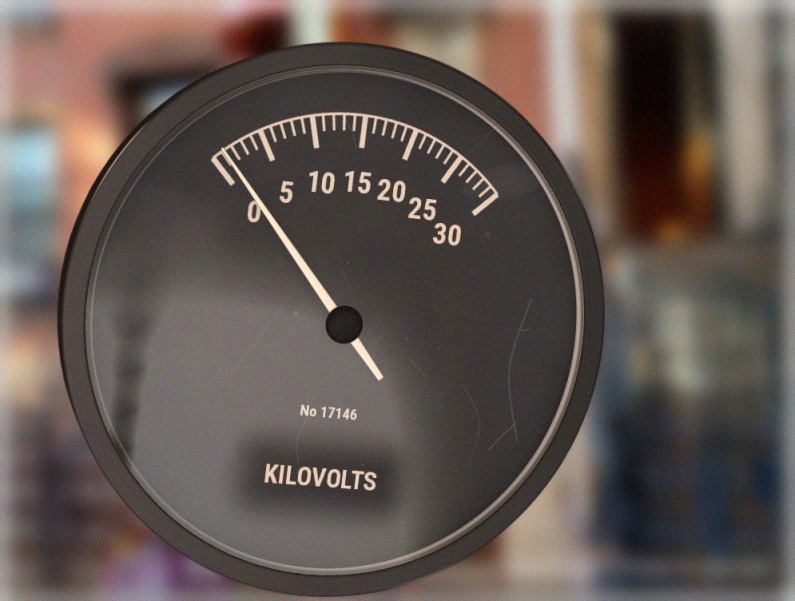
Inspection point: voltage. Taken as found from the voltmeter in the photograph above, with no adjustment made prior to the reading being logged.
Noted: 1 kV
